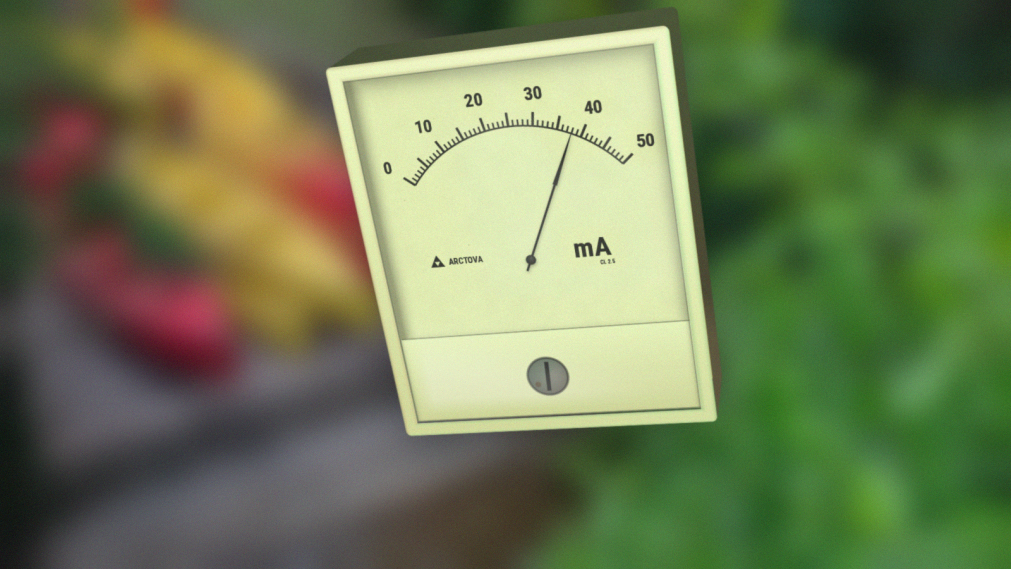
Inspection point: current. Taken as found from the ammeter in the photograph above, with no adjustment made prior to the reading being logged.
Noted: 38 mA
